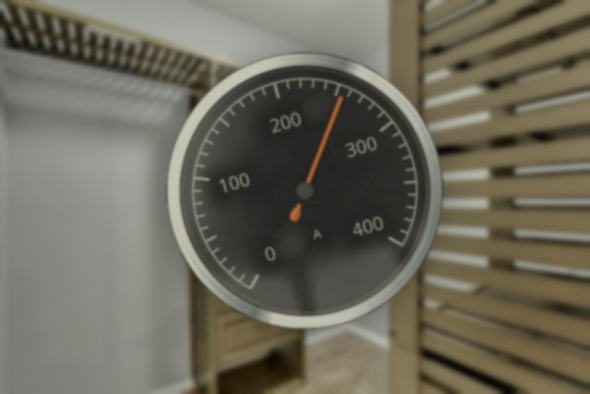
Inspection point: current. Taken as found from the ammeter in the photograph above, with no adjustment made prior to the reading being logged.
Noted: 255 A
